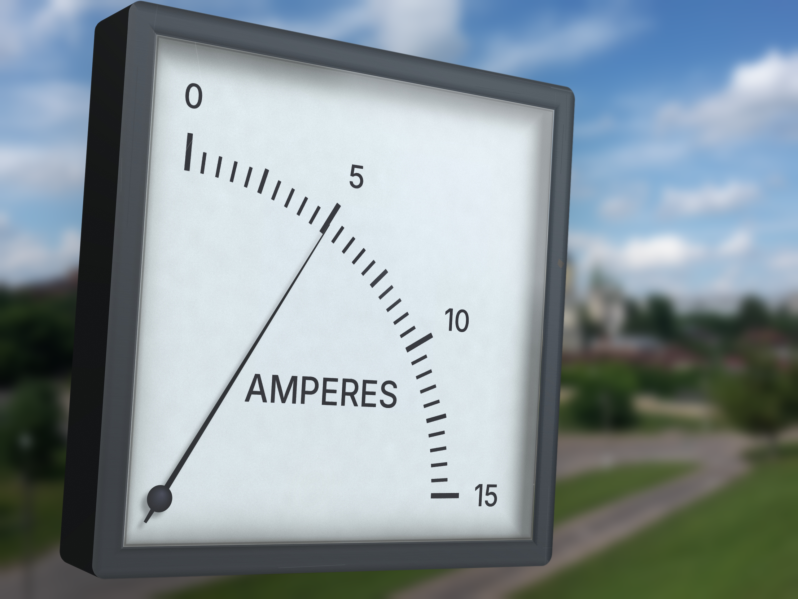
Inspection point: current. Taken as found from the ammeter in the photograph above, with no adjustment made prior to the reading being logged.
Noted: 5 A
